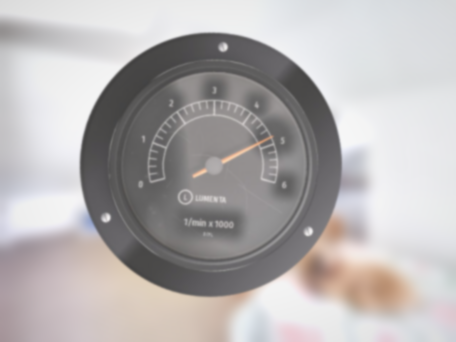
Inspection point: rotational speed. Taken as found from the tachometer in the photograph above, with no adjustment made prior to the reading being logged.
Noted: 4800 rpm
